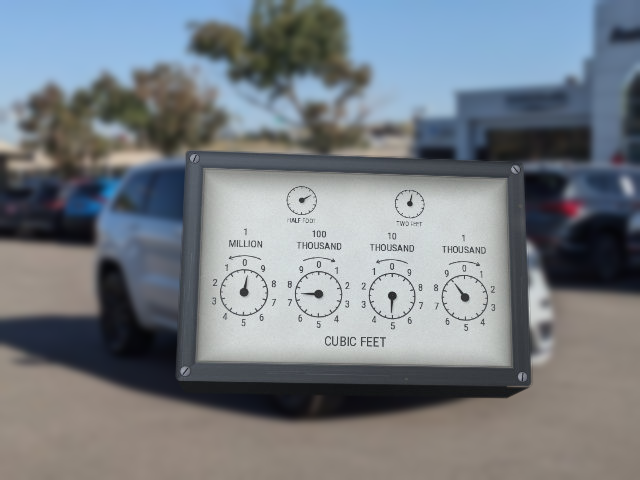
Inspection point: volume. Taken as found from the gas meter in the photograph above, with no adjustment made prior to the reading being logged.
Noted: 974900 ft³
